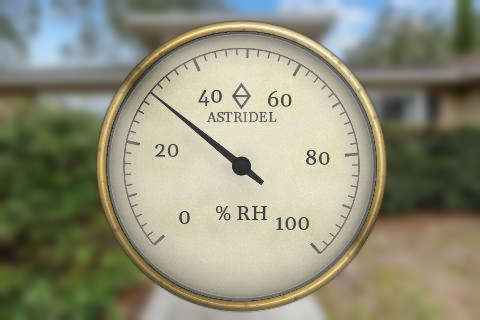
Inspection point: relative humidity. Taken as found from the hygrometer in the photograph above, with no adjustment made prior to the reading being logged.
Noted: 30 %
